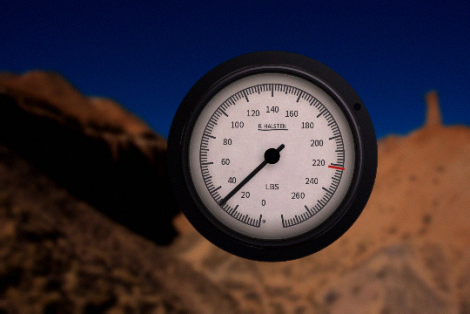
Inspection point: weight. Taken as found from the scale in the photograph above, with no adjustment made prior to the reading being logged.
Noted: 30 lb
